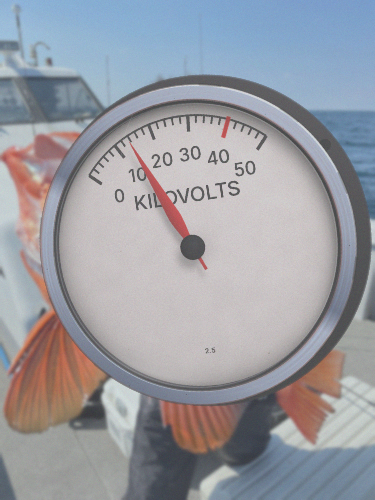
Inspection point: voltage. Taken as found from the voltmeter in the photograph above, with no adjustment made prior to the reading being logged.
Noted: 14 kV
